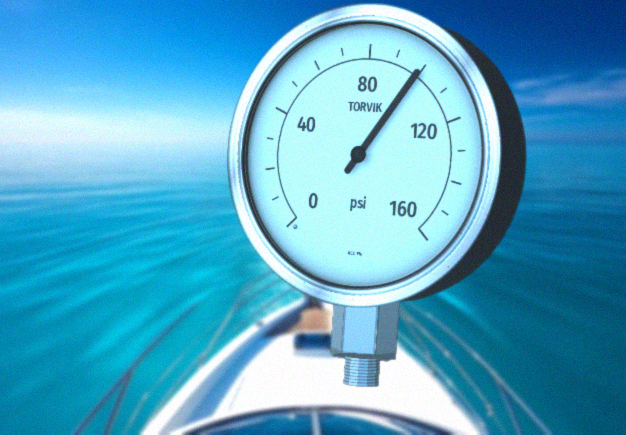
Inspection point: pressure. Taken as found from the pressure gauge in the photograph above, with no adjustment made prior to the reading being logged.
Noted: 100 psi
